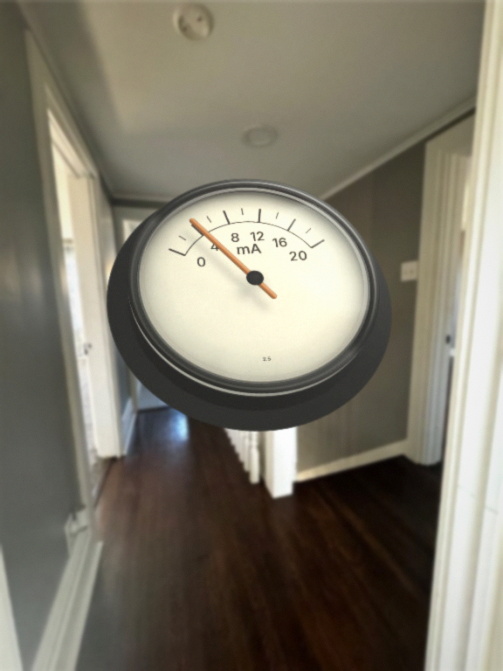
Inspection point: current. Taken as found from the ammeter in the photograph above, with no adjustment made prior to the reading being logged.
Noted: 4 mA
